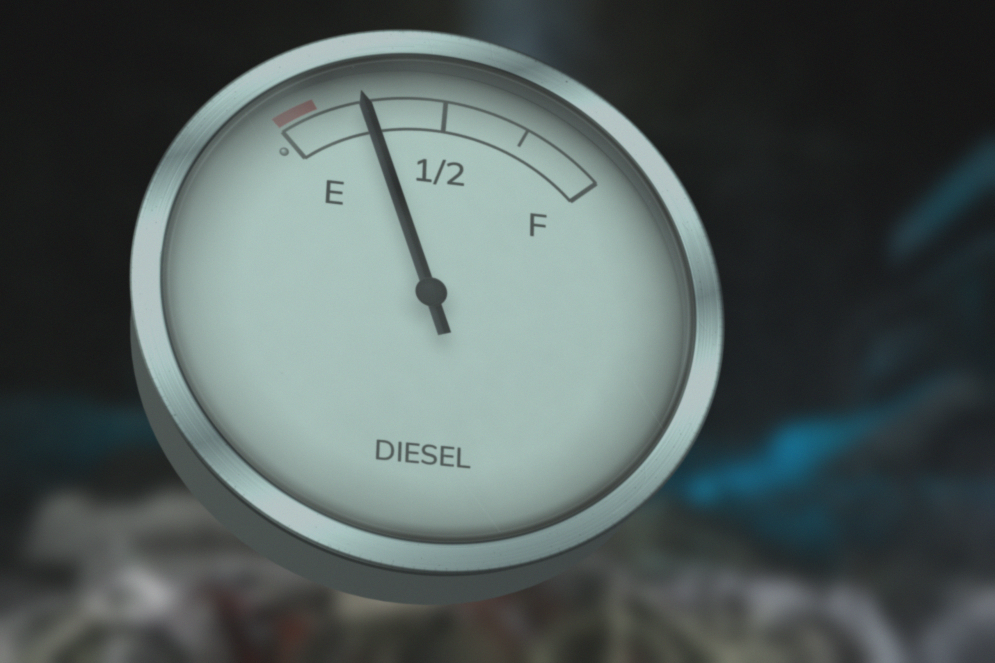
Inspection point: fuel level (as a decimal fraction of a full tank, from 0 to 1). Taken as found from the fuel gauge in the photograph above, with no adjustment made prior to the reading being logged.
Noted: 0.25
